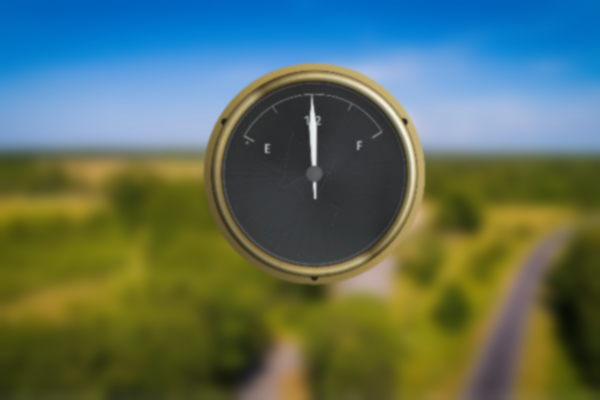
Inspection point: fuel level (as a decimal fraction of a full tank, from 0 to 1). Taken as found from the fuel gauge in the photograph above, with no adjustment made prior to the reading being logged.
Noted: 0.5
